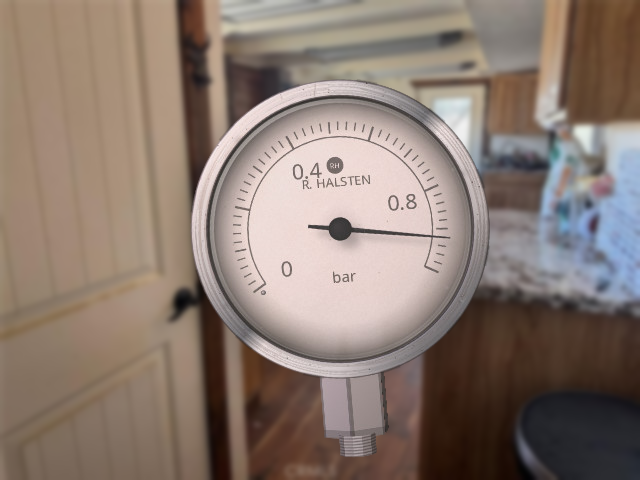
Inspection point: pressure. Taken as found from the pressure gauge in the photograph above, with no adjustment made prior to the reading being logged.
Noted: 0.92 bar
